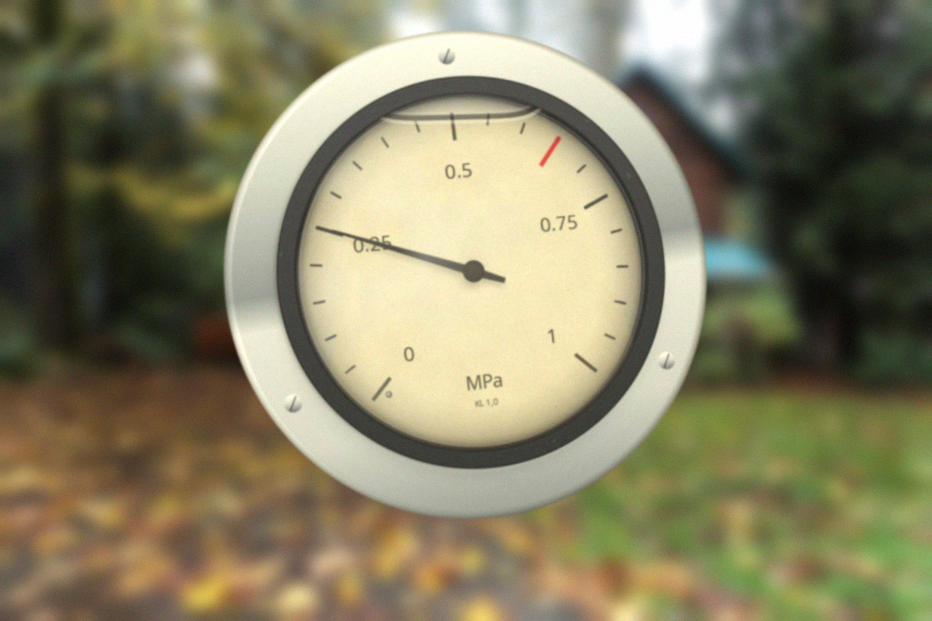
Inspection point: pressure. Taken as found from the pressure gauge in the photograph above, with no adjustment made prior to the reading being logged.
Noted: 0.25 MPa
